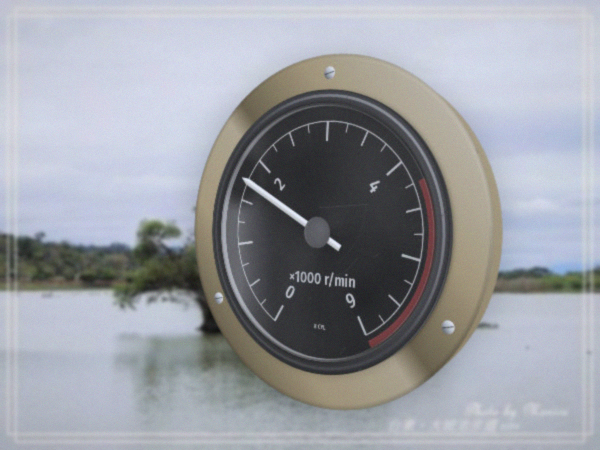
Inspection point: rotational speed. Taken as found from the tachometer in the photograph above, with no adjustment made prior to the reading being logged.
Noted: 1750 rpm
